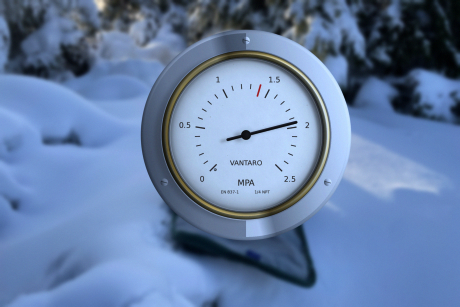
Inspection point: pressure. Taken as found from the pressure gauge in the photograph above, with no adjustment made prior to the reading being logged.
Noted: 1.95 MPa
